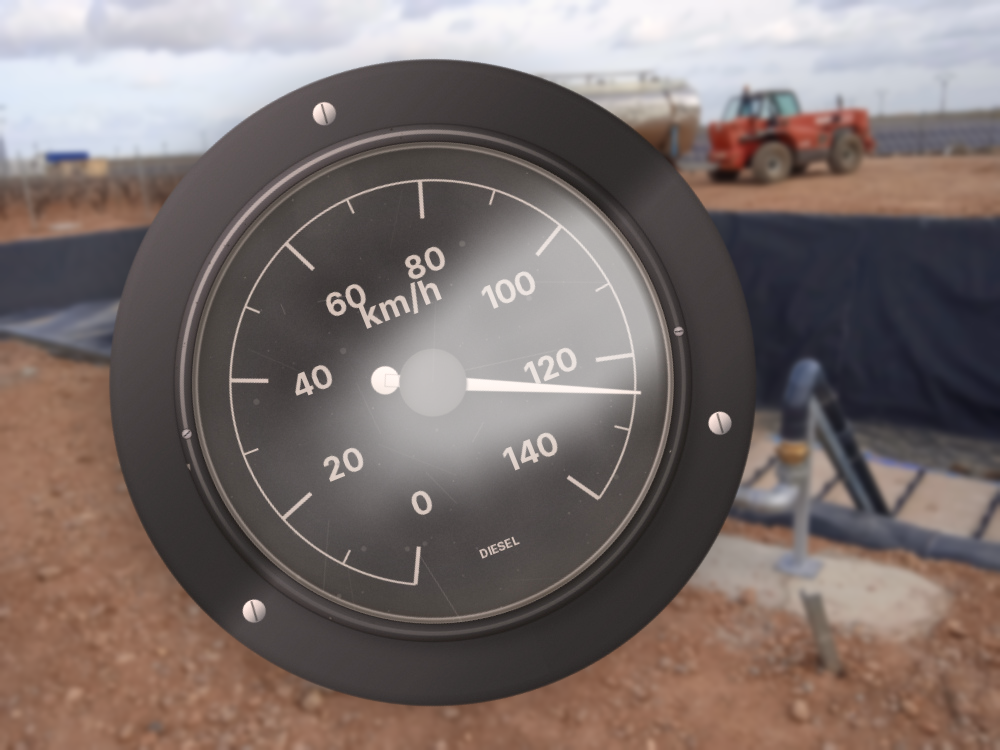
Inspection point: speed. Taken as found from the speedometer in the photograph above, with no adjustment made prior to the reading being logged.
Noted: 125 km/h
